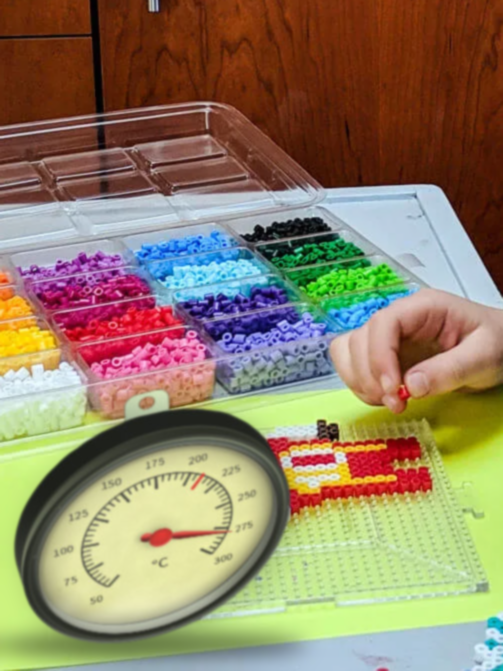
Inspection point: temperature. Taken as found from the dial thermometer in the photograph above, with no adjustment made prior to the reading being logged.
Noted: 275 °C
